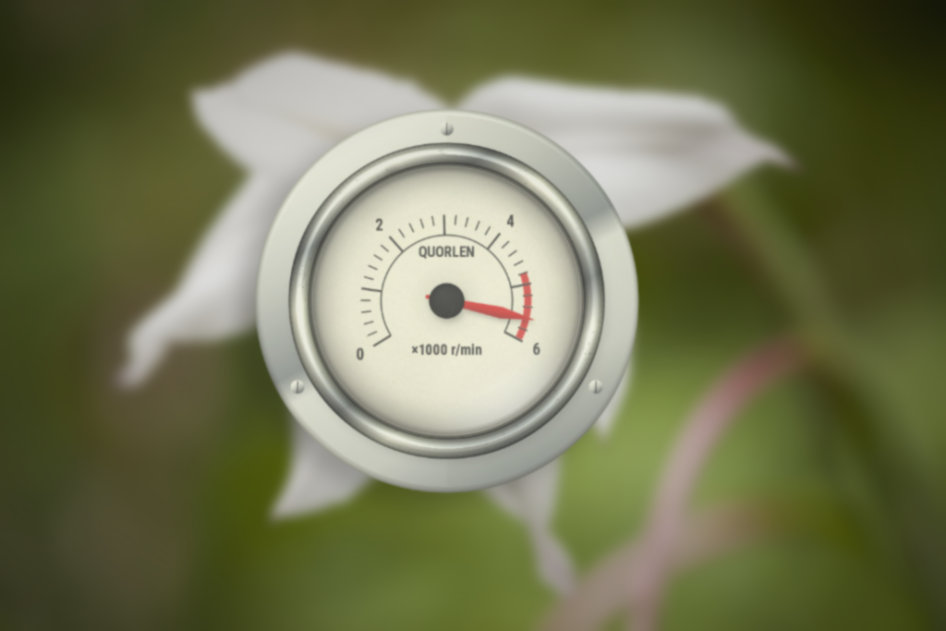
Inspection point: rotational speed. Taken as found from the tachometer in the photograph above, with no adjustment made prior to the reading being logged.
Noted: 5600 rpm
